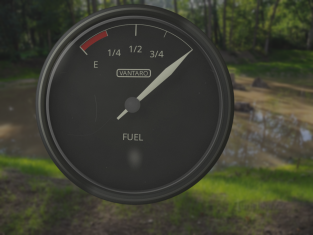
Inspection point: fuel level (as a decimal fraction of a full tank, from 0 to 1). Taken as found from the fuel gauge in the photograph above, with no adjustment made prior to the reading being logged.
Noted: 1
